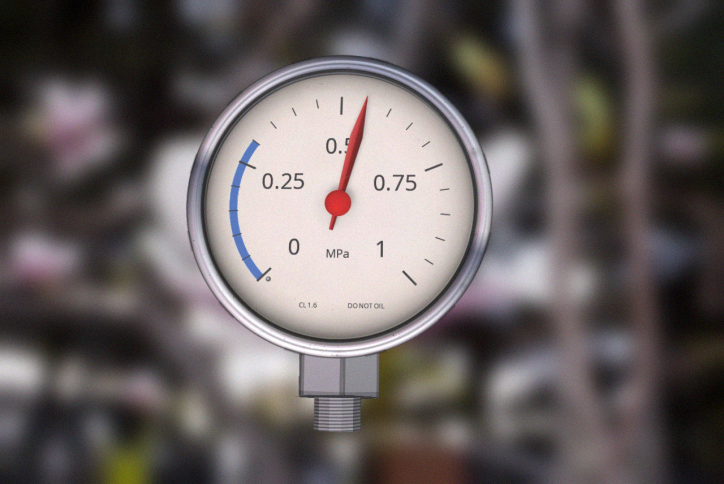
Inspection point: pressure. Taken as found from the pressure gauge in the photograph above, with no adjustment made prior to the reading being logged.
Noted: 0.55 MPa
